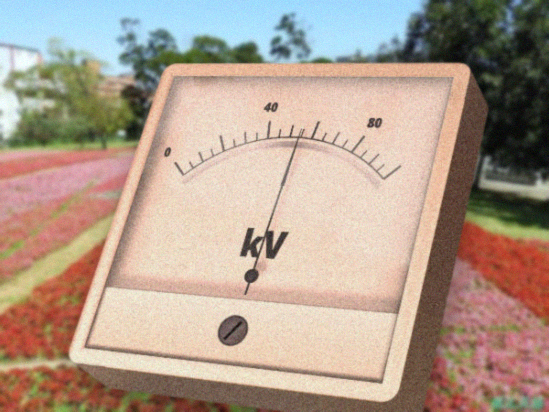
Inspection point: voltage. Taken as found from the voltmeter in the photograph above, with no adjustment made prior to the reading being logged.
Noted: 55 kV
